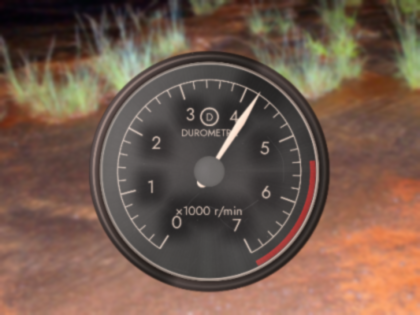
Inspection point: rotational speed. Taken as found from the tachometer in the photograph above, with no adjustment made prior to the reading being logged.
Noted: 4200 rpm
